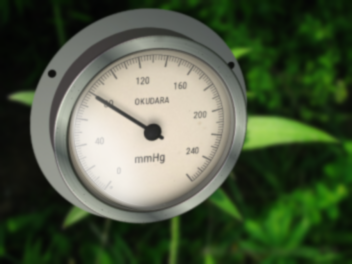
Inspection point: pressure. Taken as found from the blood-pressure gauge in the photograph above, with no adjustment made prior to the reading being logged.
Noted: 80 mmHg
